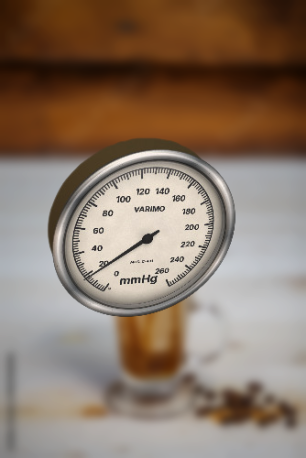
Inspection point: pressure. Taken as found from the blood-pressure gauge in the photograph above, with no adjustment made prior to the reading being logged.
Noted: 20 mmHg
